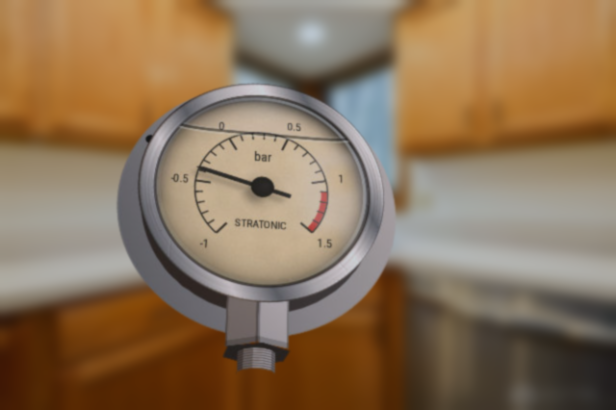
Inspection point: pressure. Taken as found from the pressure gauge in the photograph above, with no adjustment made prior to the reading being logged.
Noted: -0.4 bar
